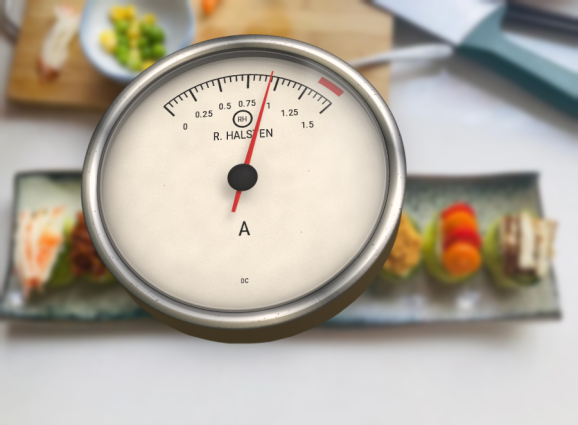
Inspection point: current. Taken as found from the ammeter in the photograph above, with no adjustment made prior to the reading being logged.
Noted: 0.95 A
